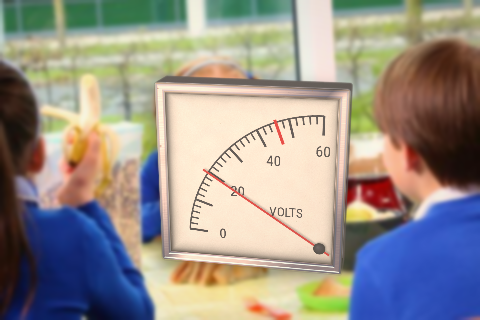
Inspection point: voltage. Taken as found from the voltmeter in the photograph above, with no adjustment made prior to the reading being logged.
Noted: 20 V
